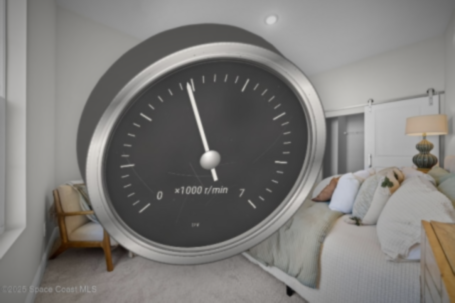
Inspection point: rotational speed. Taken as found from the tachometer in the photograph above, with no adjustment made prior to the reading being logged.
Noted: 2900 rpm
